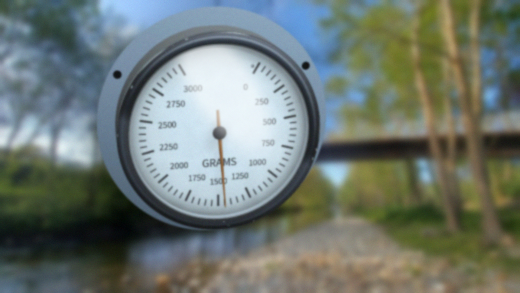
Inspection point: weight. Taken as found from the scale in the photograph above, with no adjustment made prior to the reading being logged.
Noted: 1450 g
